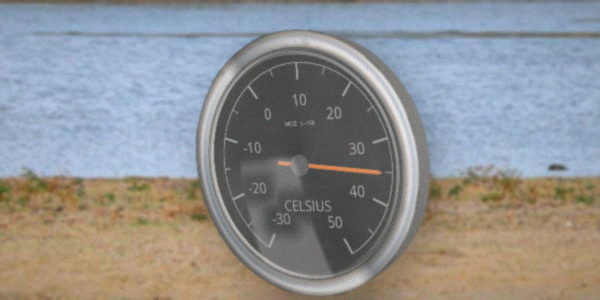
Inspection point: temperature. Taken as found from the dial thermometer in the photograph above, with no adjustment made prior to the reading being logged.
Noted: 35 °C
